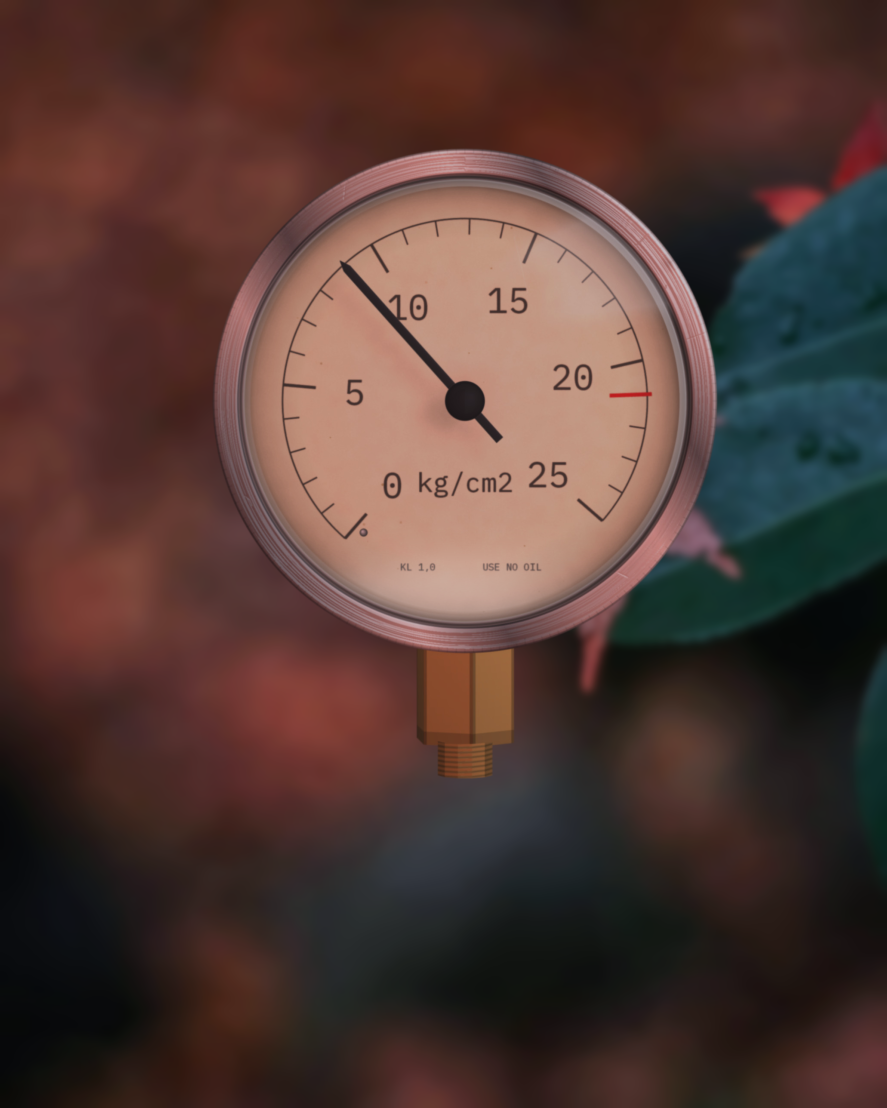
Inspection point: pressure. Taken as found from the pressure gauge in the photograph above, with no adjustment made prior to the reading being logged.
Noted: 9 kg/cm²
